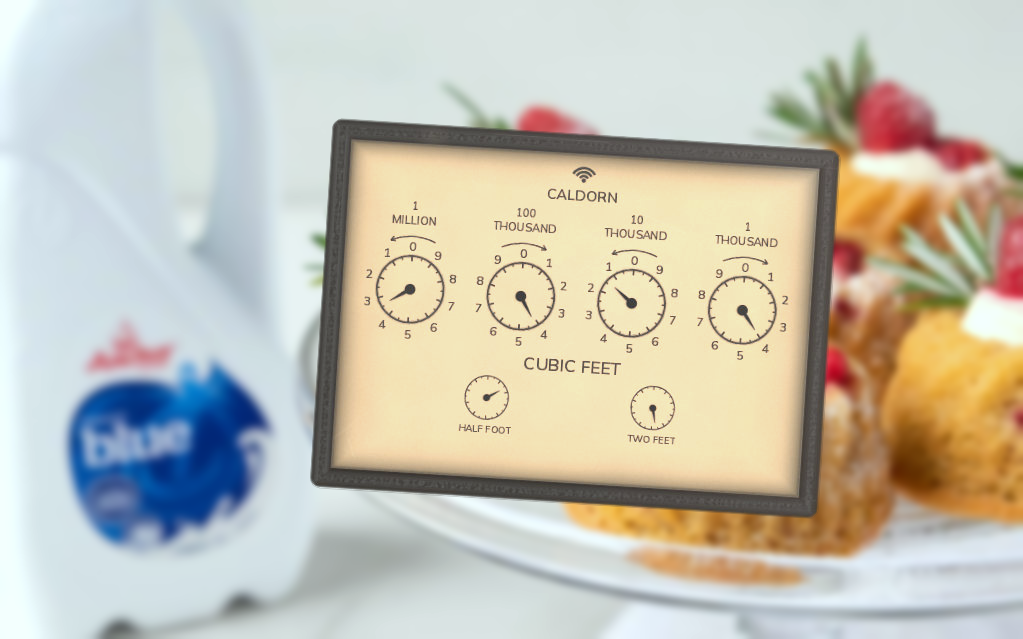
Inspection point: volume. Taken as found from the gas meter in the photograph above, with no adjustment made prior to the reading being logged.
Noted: 341400 ft³
